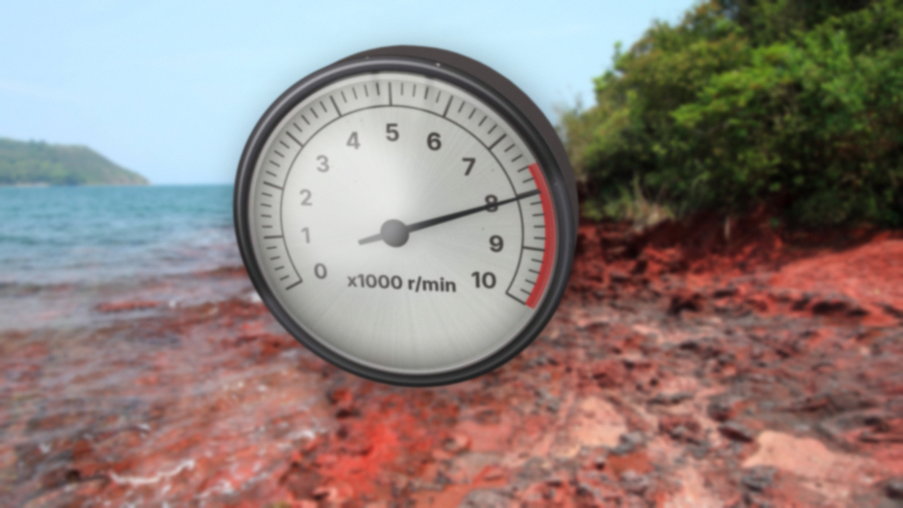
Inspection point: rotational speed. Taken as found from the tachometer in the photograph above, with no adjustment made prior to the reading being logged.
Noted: 8000 rpm
